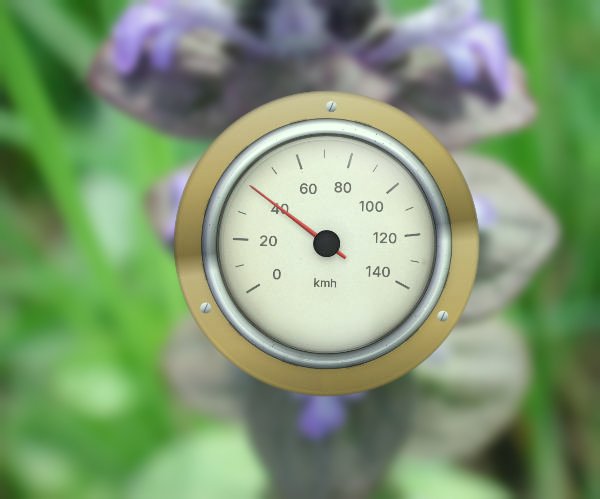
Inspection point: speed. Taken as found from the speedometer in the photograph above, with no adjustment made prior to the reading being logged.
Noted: 40 km/h
